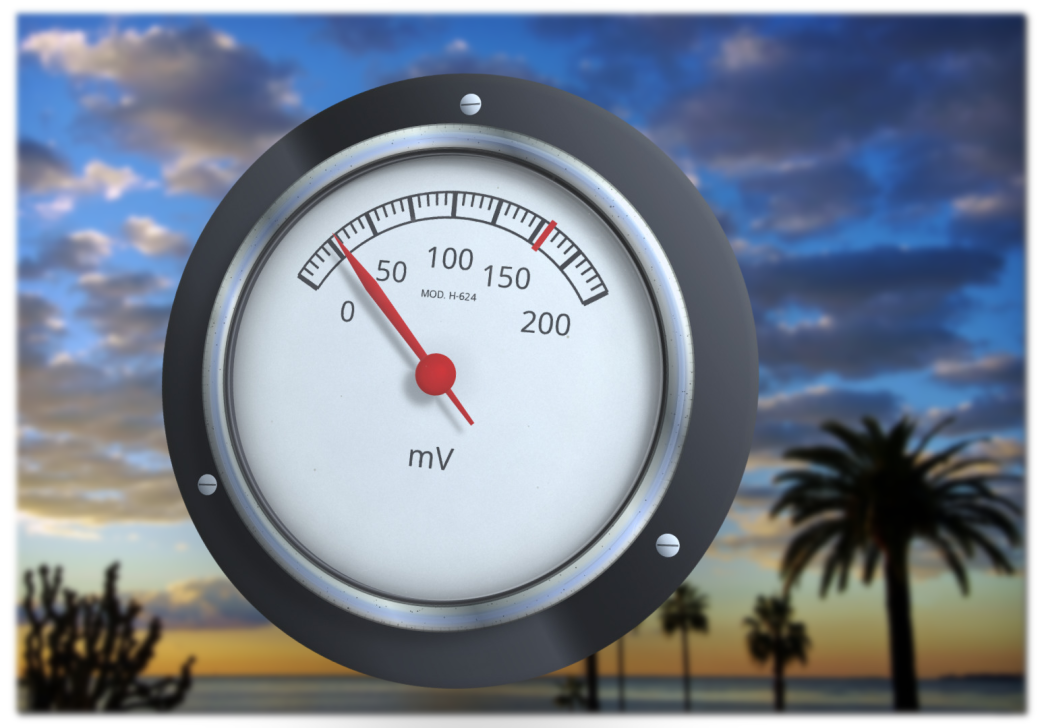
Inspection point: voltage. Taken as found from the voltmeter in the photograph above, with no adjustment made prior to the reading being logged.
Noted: 30 mV
